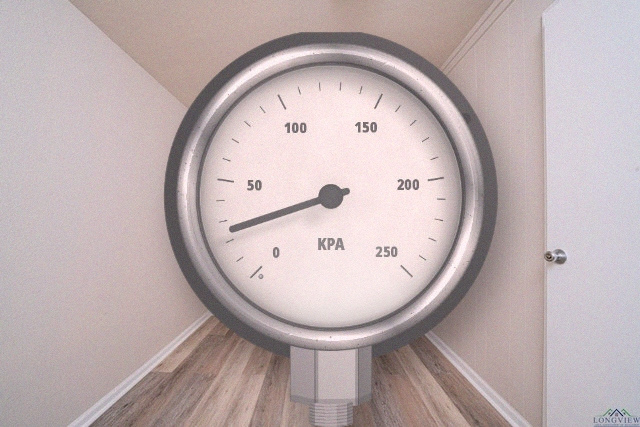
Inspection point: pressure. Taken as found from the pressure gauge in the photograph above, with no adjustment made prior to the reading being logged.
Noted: 25 kPa
